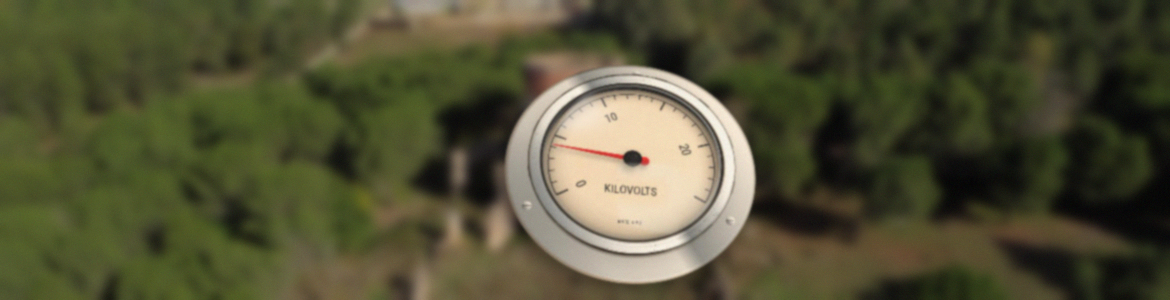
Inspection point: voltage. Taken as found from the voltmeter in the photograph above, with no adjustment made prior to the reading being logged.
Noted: 4 kV
